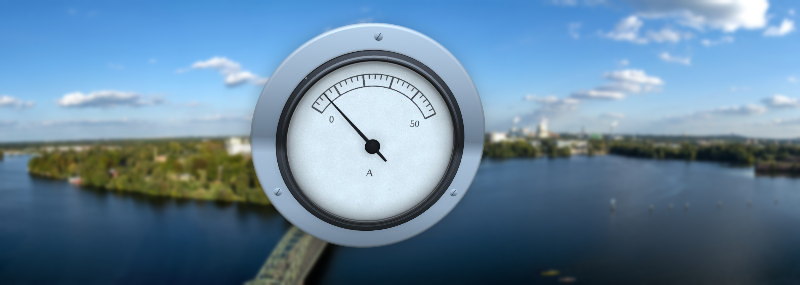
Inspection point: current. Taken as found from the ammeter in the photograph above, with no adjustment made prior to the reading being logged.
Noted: 6 A
